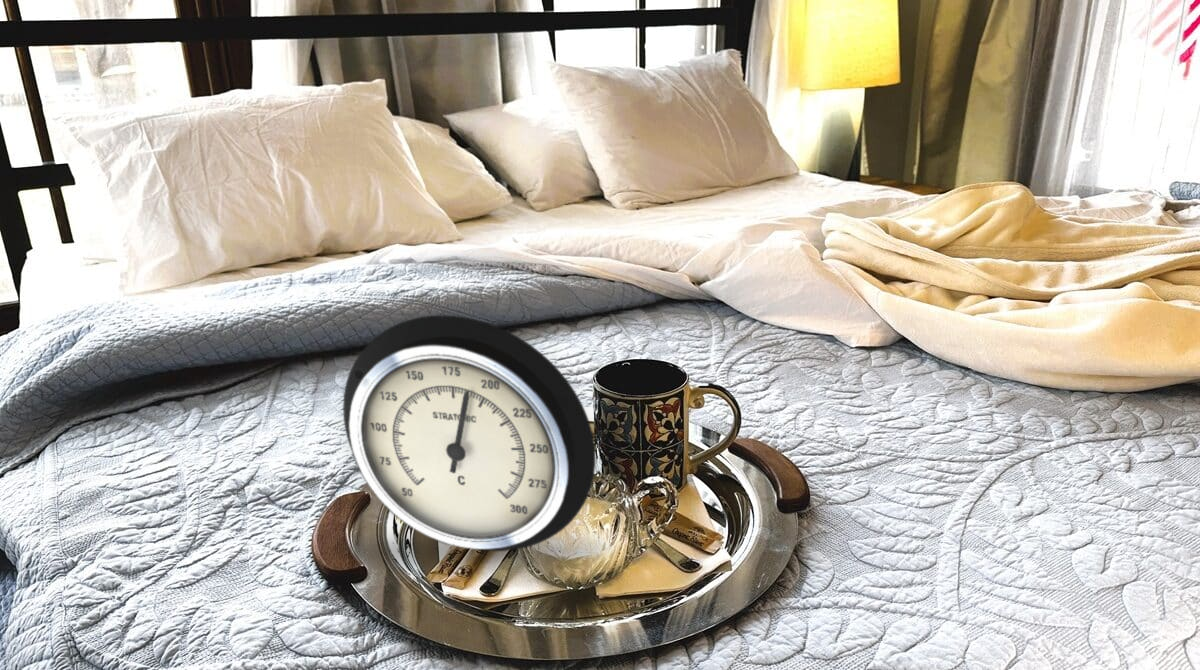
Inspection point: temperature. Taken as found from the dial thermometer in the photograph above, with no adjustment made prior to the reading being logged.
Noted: 187.5 °C
